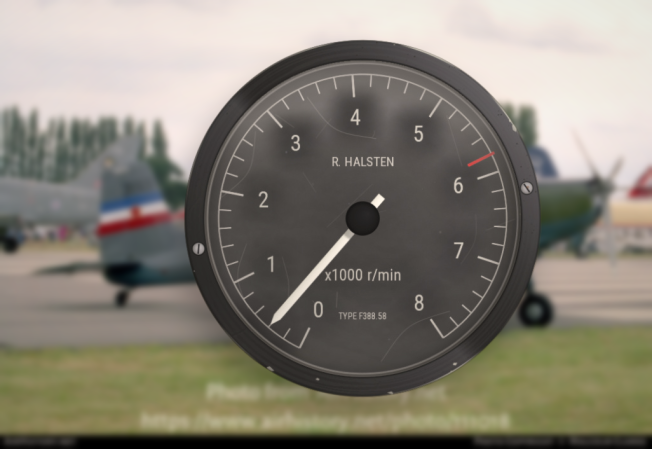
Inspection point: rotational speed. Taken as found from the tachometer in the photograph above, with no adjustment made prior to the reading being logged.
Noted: 400 rpm
